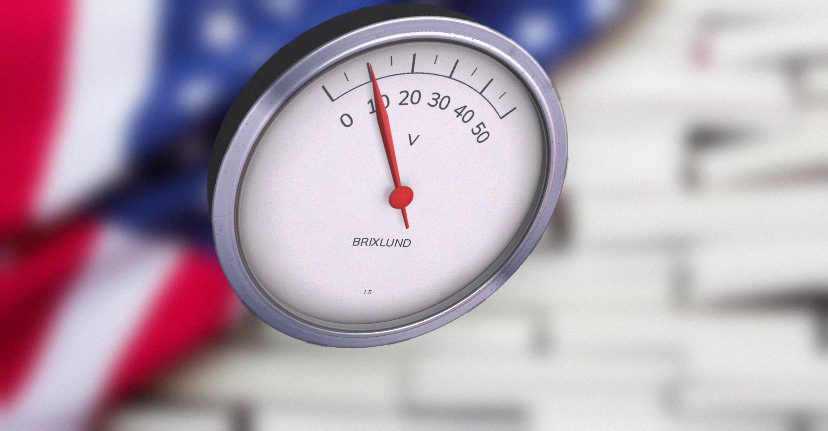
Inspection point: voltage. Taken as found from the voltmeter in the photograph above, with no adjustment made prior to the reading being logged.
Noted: 10 V
